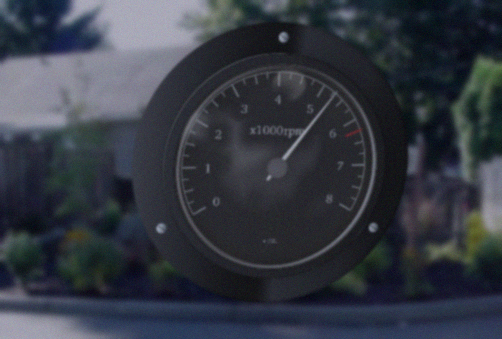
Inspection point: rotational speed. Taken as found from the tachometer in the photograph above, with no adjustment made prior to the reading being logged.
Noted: 5250 rpm
